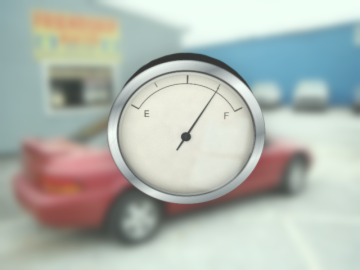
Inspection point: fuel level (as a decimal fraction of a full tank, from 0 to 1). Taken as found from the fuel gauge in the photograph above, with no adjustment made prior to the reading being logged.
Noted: 0.75
